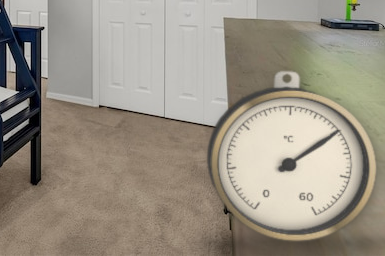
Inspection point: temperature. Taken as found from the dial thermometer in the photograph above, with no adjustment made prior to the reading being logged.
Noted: 40 °C
